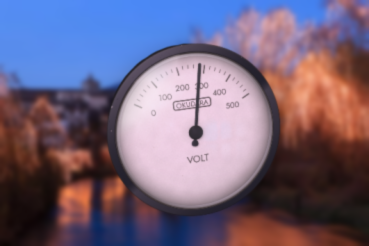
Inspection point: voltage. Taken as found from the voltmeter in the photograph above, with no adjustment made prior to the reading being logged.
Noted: 280 V
